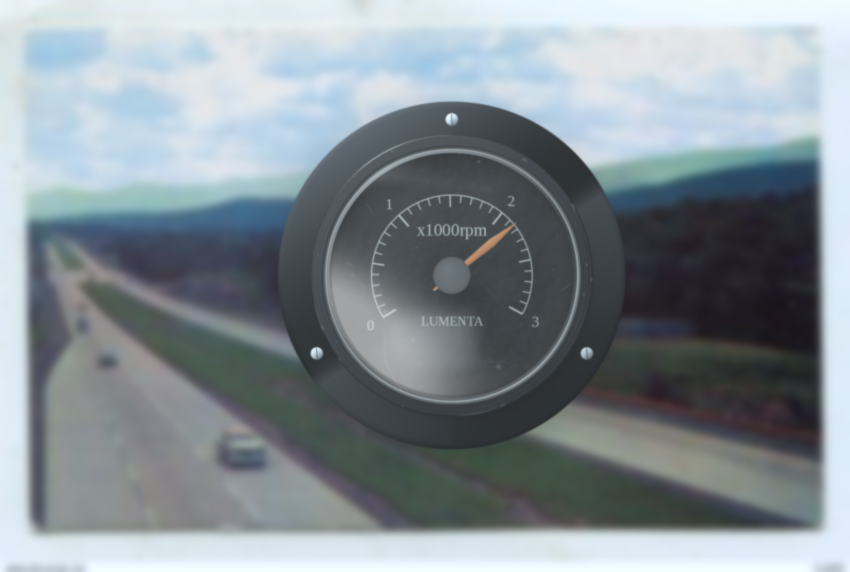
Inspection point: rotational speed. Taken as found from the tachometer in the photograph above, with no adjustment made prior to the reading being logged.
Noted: 2150 rpm
